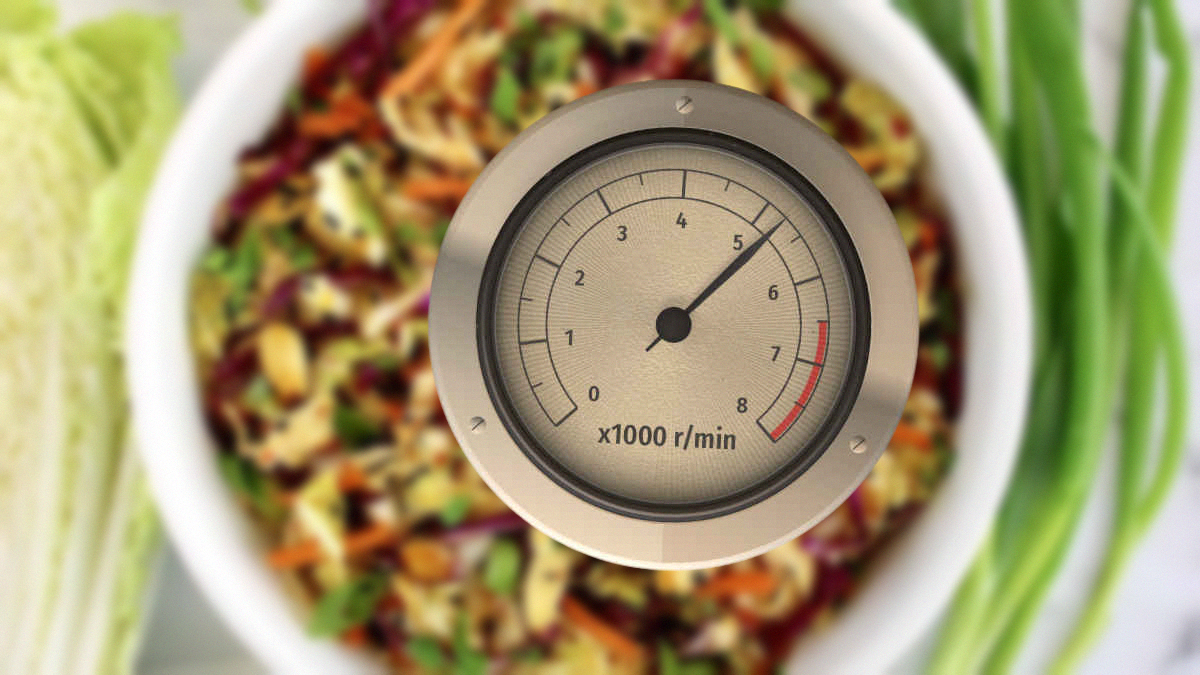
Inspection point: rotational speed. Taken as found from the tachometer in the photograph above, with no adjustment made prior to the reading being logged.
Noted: 5250 rpm
